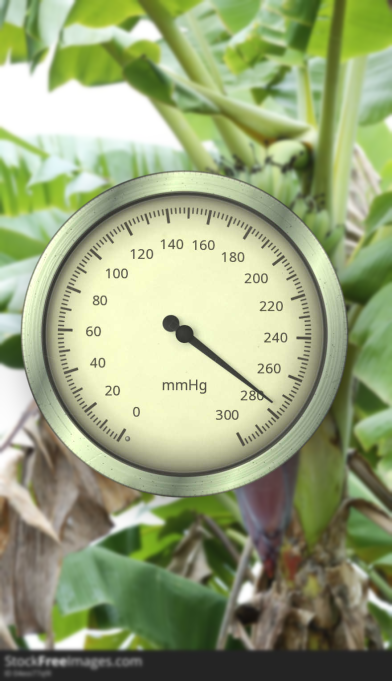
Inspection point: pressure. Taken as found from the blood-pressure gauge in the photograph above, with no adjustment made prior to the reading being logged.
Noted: 276 mmHg
